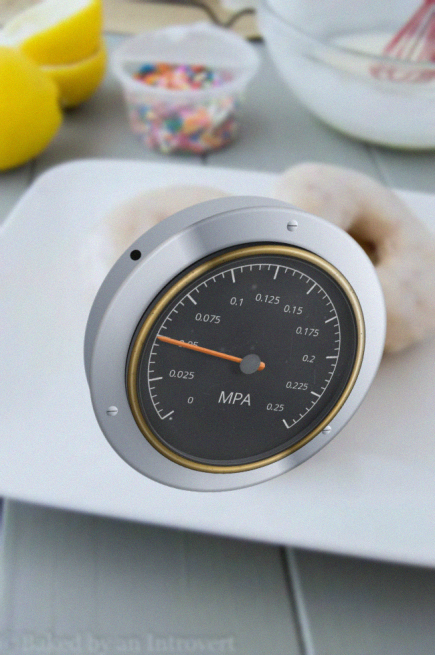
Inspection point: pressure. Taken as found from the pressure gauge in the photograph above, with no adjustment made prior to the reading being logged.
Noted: 0.05 MPa
